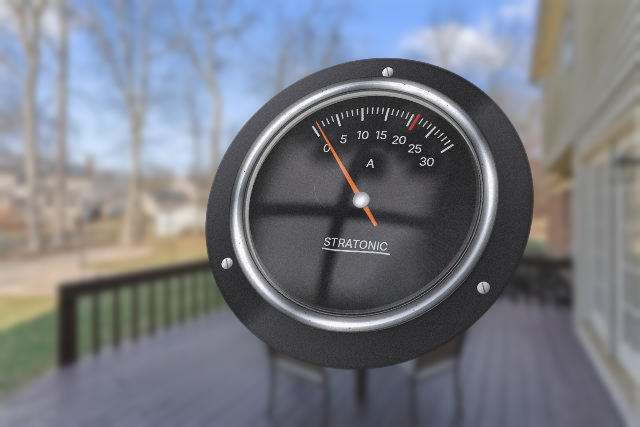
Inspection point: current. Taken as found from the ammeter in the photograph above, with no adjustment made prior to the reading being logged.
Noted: 1 A
